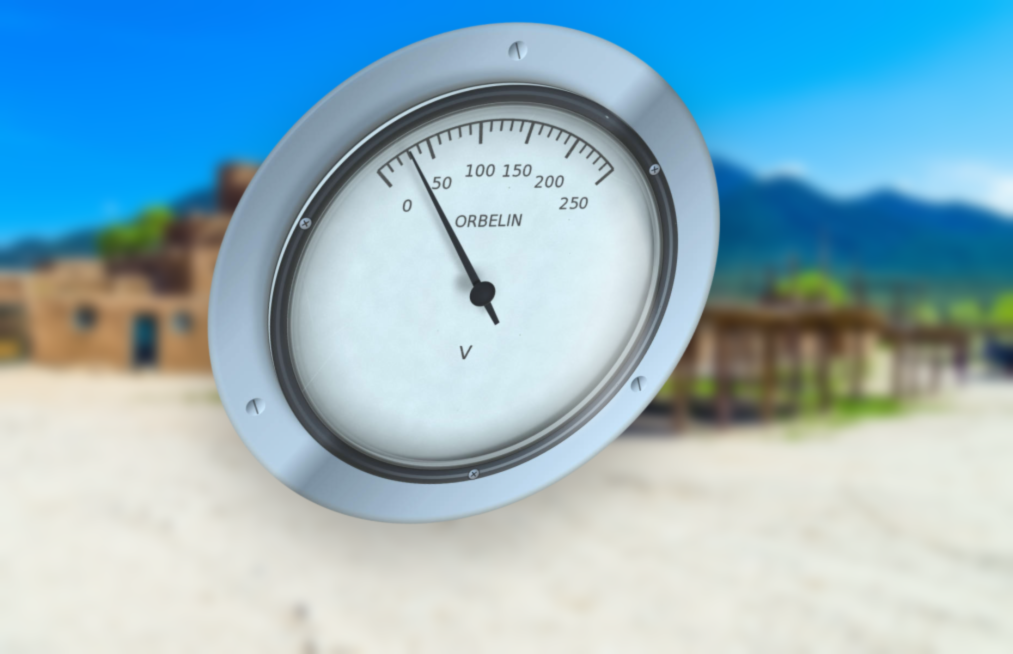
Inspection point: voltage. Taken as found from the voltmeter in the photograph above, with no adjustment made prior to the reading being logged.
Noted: 30 V
